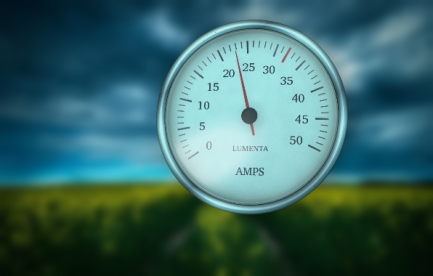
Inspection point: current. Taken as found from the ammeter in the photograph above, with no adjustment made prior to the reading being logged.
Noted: 23 A
